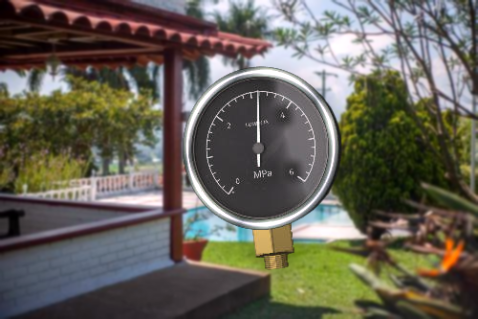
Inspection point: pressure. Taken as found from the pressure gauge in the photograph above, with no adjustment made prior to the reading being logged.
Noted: 3.2 MPa
